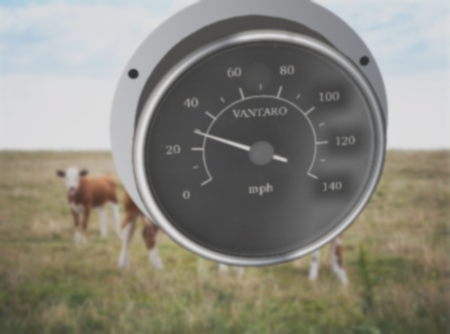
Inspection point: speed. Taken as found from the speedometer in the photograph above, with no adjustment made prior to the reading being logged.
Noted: 30 mph
